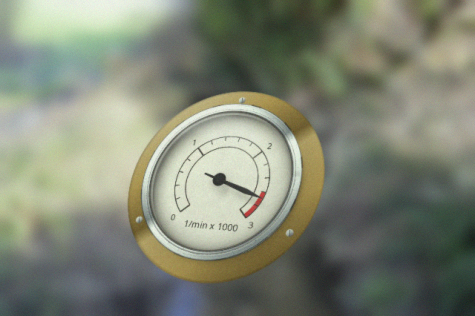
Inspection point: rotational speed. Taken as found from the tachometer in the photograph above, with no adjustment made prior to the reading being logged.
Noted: 2700 rpm
